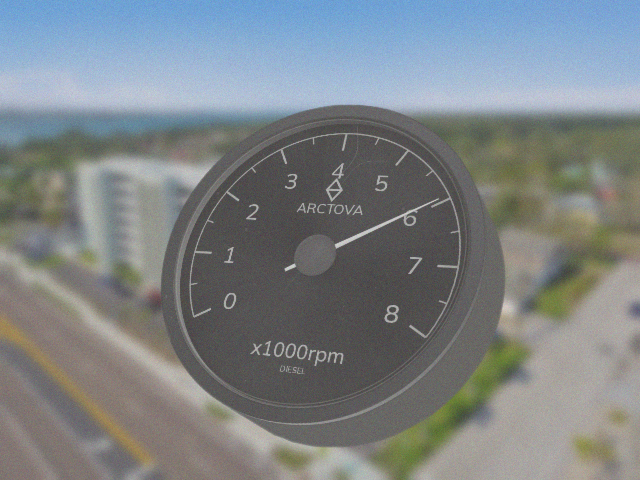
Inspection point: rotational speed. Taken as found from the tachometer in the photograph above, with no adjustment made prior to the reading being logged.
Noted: 6000 rpm
